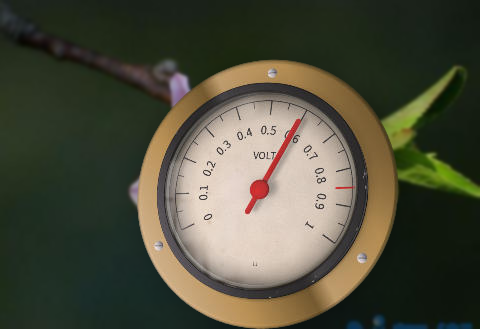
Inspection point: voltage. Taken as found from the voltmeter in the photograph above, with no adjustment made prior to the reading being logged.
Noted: 0.6 V
